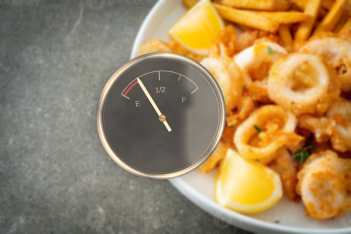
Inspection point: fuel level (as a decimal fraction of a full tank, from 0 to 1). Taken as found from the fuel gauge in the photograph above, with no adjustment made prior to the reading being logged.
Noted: 0.25
